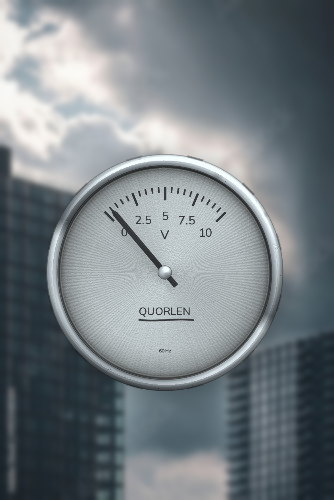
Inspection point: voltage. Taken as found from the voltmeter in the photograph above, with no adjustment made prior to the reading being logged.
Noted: 0.5 V
